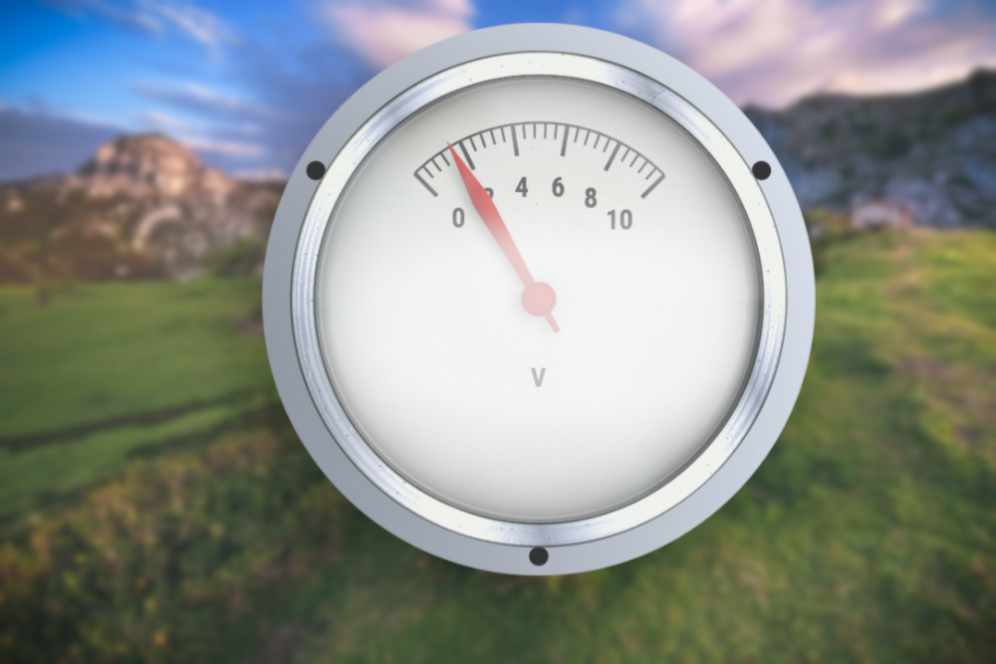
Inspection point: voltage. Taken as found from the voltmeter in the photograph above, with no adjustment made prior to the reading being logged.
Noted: 1.6 V
